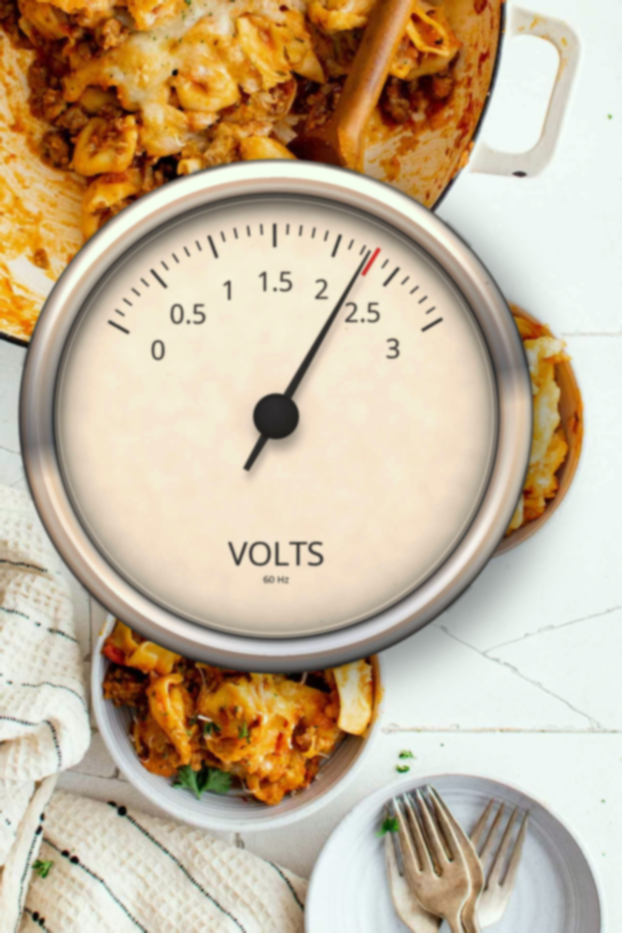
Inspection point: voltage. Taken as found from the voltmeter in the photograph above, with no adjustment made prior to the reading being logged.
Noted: 2.25 V
